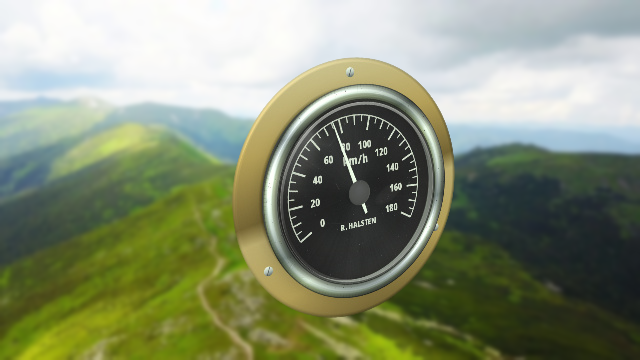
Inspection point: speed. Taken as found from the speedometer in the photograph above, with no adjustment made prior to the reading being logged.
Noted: 75 km/h
